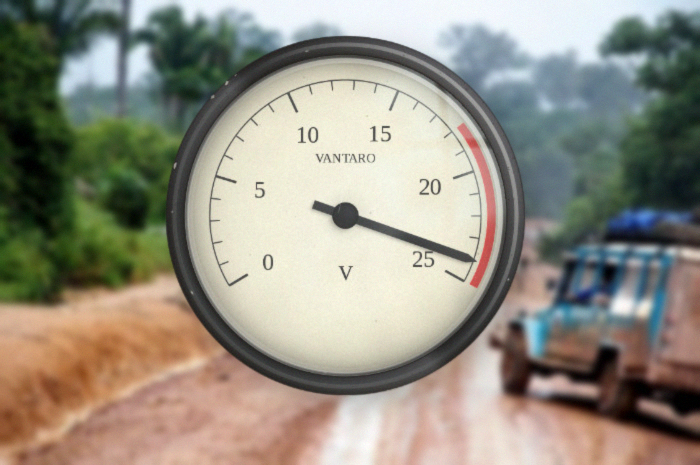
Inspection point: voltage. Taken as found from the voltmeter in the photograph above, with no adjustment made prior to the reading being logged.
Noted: 24 V
